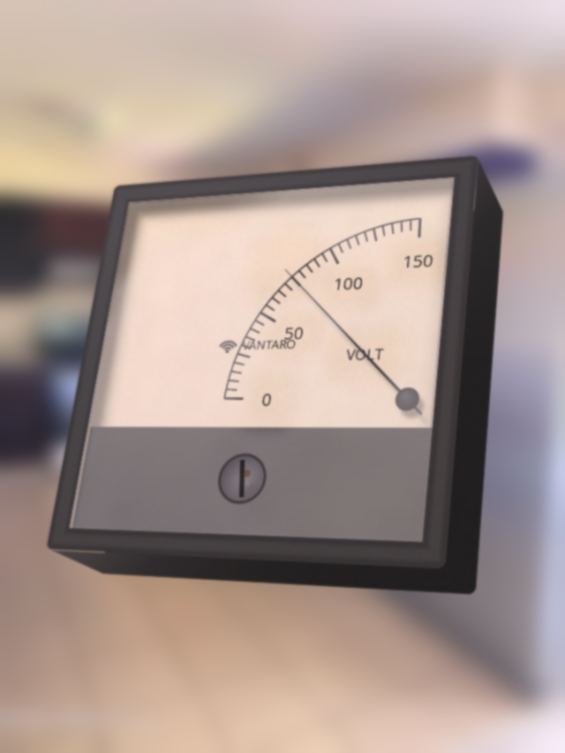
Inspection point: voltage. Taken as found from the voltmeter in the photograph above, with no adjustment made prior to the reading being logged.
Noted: 75 V
